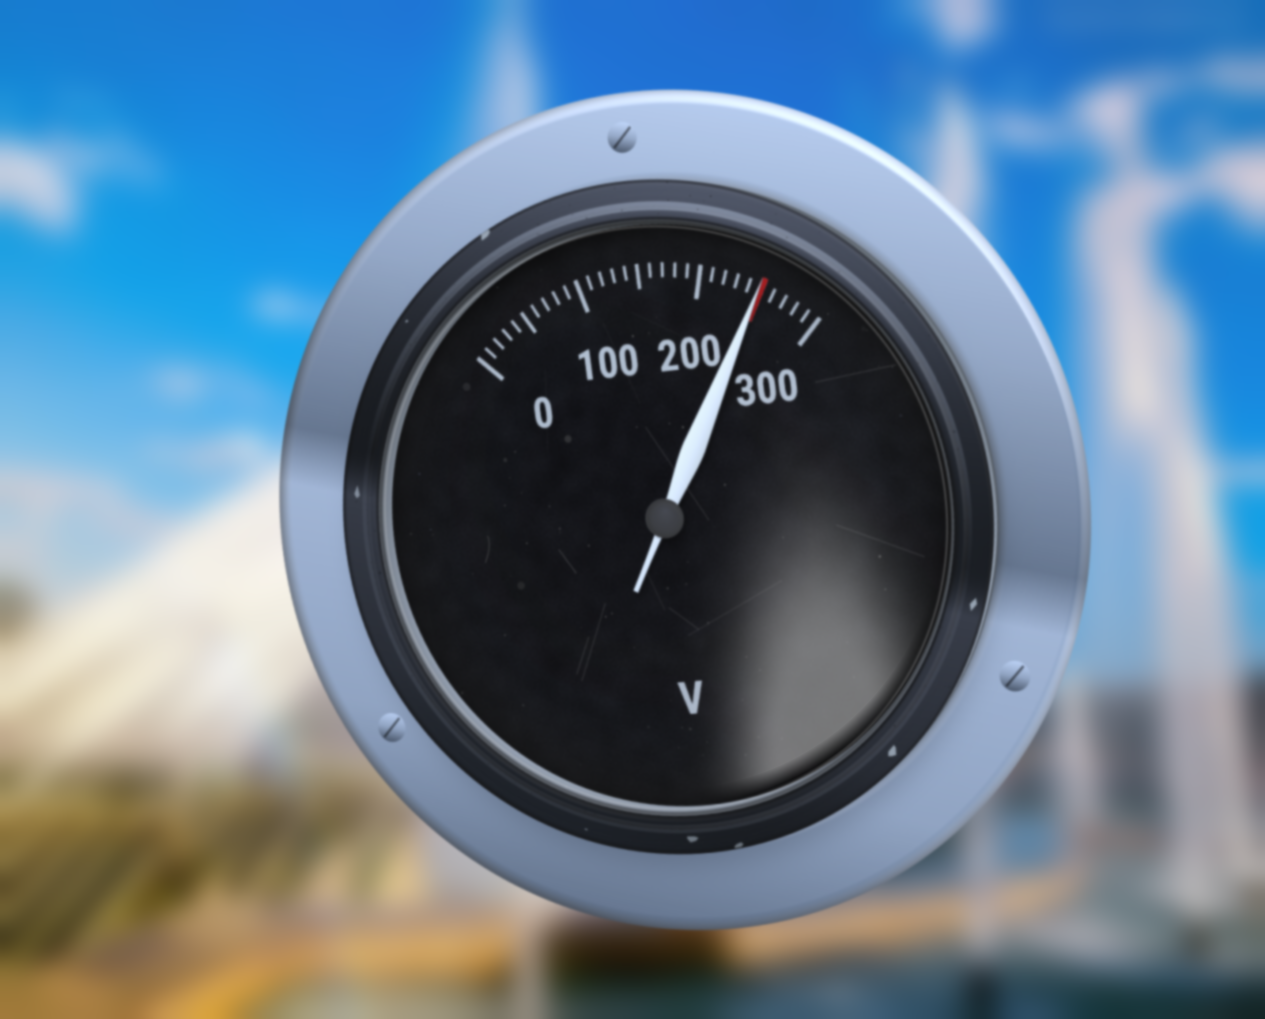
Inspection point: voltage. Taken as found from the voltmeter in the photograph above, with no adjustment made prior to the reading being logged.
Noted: 250 V
